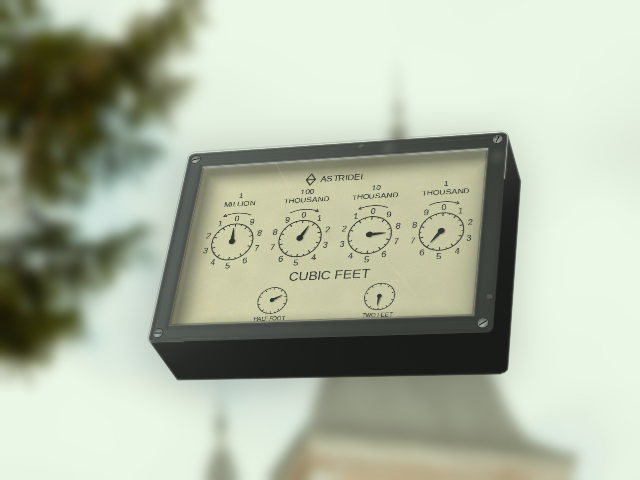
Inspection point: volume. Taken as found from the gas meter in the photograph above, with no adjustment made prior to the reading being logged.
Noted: 7600 ft³
